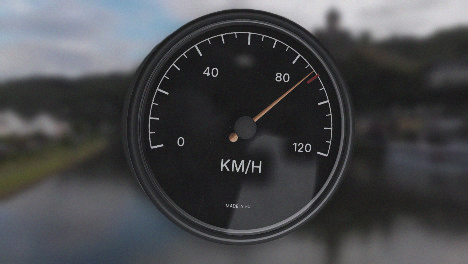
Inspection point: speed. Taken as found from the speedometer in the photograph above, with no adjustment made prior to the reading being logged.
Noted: 87.5 km/h
